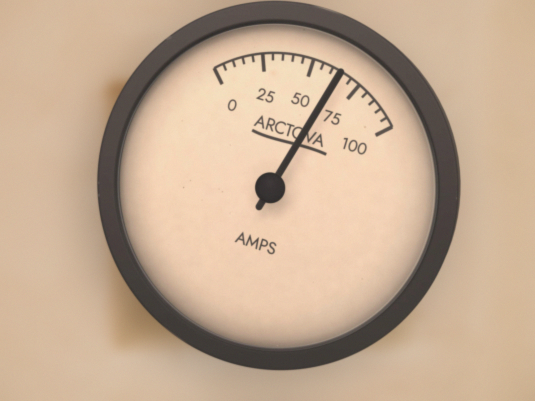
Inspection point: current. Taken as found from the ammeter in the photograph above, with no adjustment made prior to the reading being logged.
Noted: 65 A
